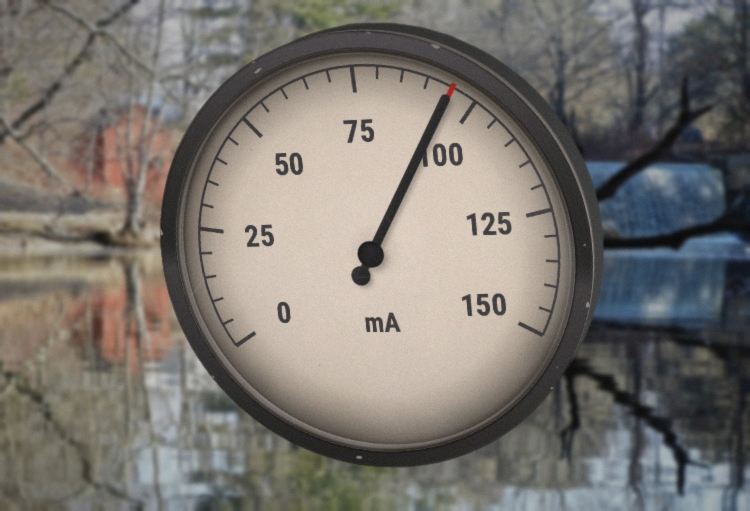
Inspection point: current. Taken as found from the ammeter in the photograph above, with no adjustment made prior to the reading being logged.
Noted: 95 mA
